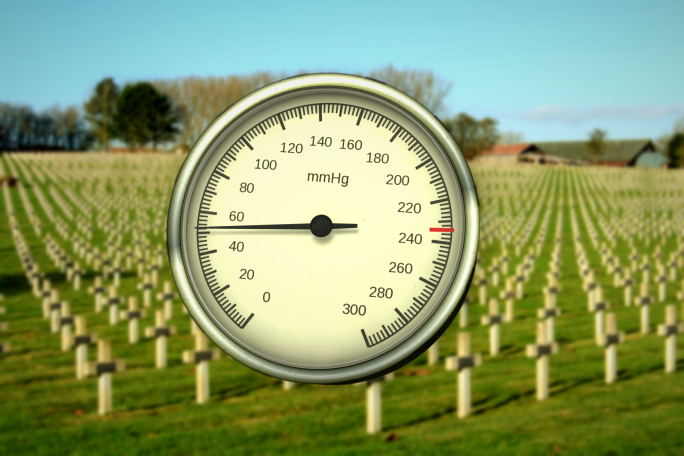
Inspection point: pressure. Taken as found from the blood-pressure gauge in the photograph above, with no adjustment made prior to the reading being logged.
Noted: 52 mmHg
